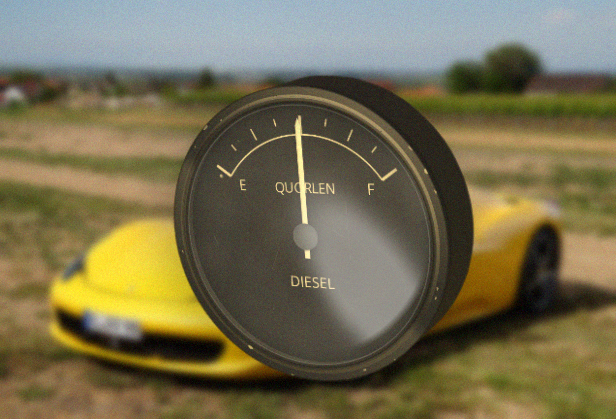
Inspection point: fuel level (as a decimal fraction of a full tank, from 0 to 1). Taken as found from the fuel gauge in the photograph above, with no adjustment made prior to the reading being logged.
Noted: 0.5
